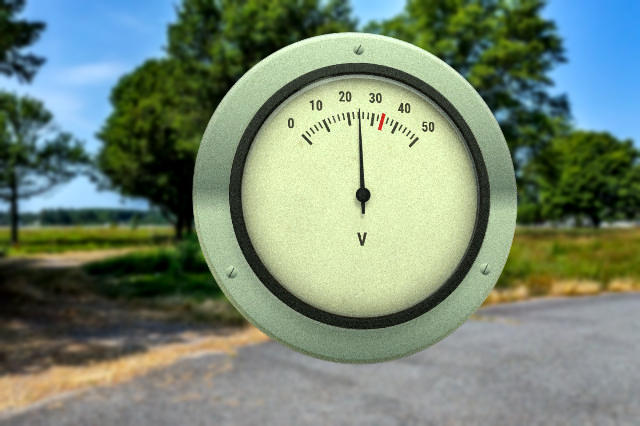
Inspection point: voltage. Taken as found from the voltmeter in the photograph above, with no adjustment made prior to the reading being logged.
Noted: 24 V
